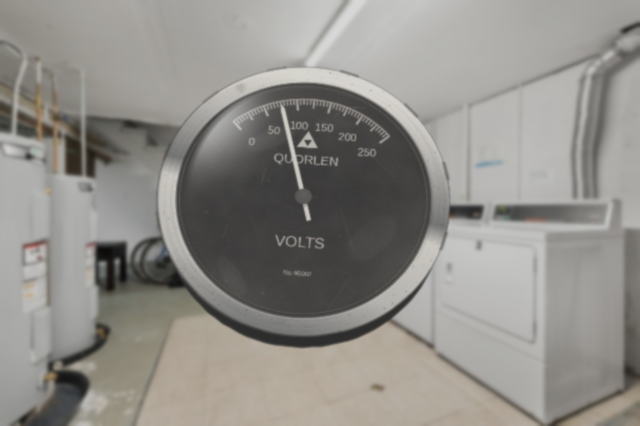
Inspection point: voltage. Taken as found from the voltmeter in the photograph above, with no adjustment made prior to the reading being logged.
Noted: 75 V
